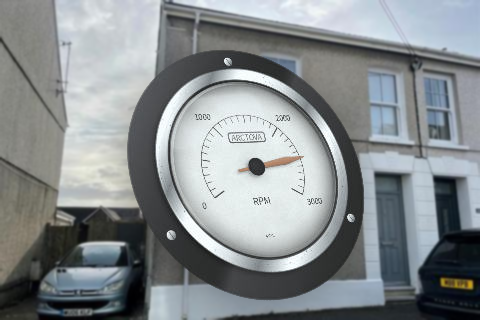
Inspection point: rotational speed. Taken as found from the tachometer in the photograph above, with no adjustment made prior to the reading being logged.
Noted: 2500 rpm
